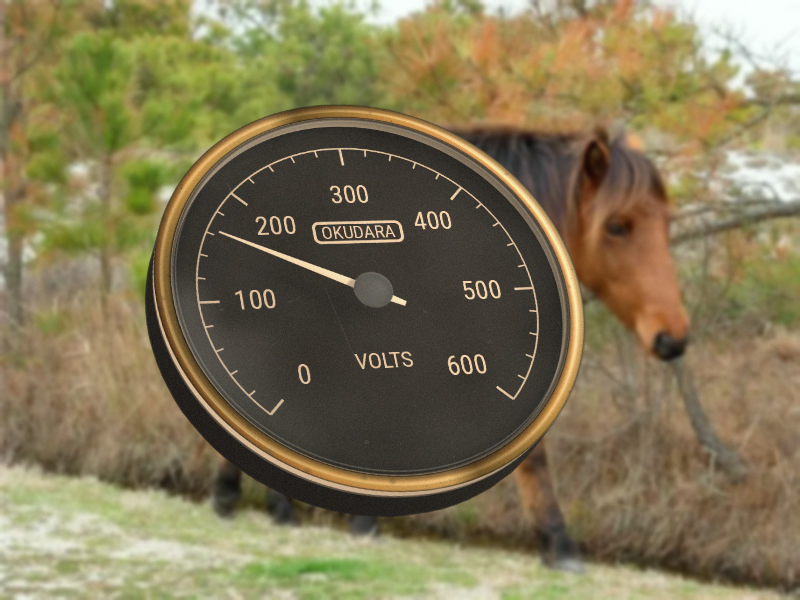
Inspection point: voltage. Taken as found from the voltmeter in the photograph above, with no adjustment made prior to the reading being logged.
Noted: 160 V
